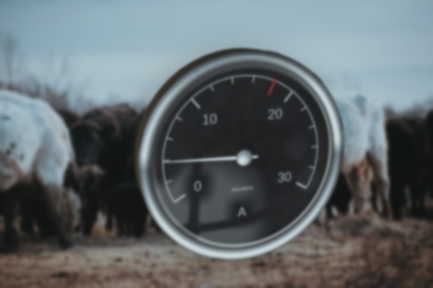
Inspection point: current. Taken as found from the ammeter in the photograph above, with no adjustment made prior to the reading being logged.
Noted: 4 A
